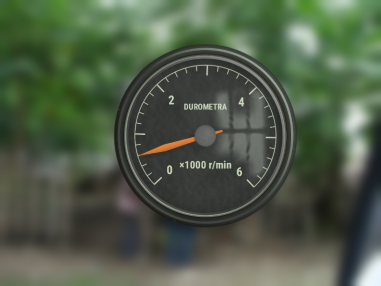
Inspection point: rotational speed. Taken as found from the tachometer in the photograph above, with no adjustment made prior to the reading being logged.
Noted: 600 rpm
